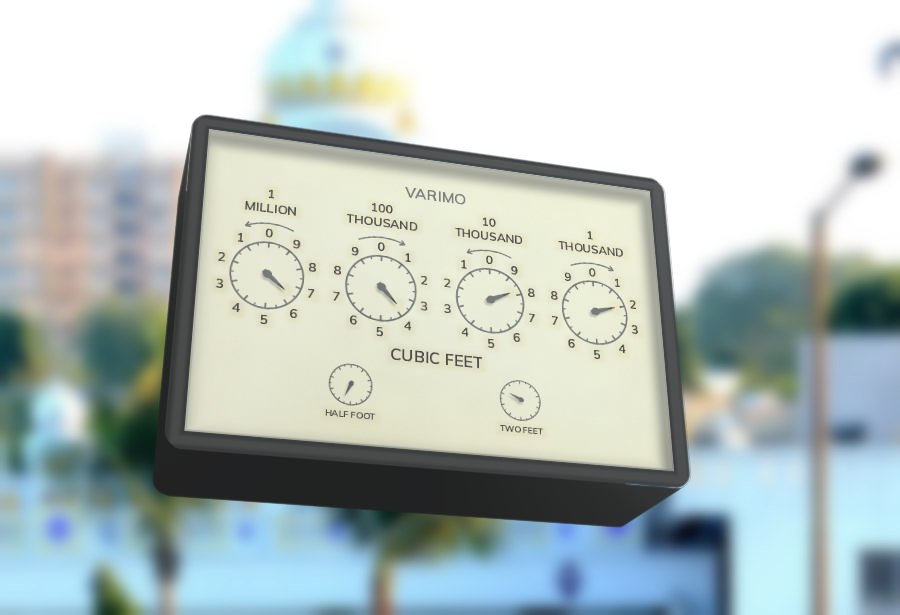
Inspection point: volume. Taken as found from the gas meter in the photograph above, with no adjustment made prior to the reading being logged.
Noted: 638200 ft³
